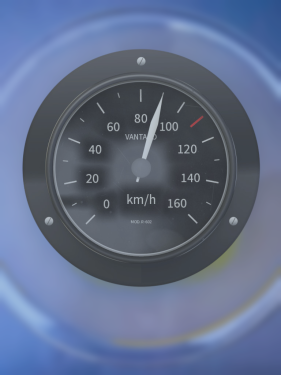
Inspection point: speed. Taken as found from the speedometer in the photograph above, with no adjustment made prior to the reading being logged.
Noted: 90 km/h
